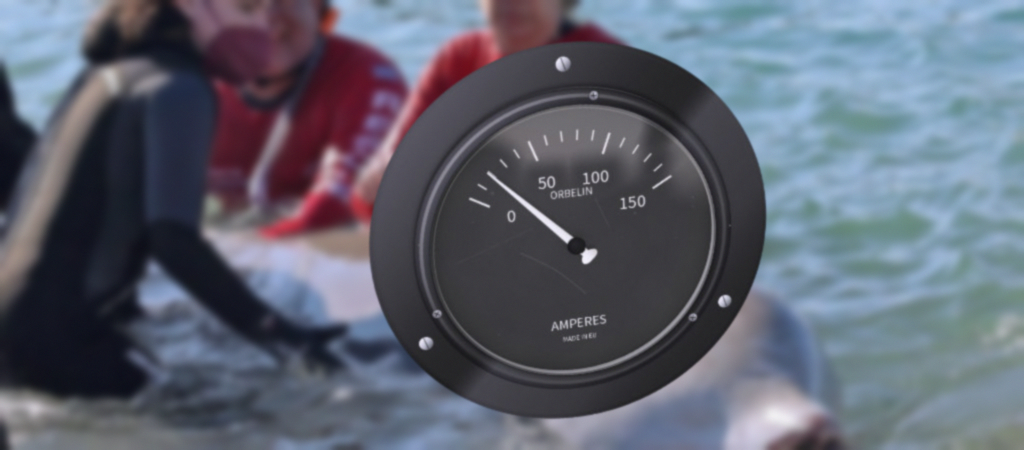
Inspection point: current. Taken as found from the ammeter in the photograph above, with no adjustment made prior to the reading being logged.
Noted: 20 A
